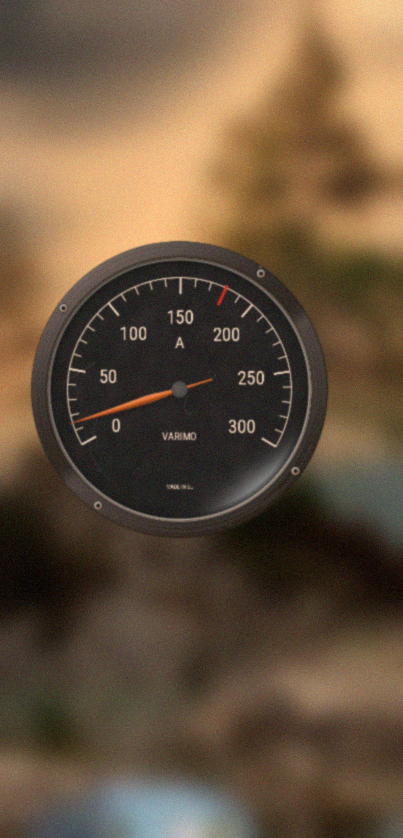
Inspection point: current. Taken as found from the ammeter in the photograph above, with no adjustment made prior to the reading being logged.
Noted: 15 A
